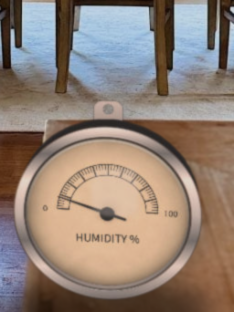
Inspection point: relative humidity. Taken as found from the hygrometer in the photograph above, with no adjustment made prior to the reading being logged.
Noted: 10 %
